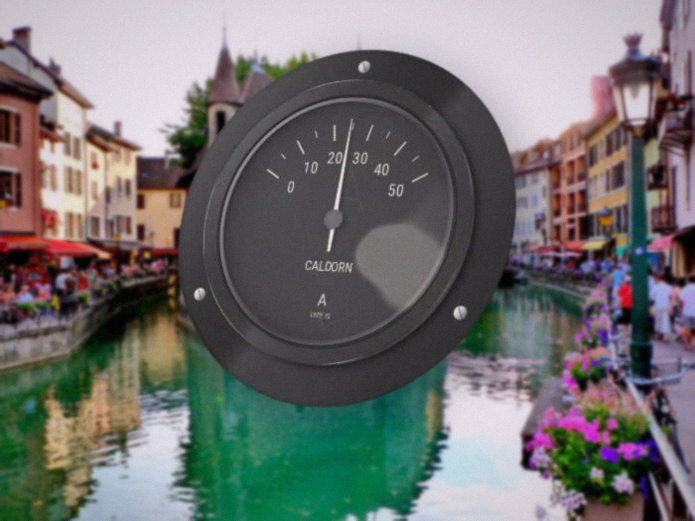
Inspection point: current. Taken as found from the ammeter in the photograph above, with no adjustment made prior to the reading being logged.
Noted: 25 A
